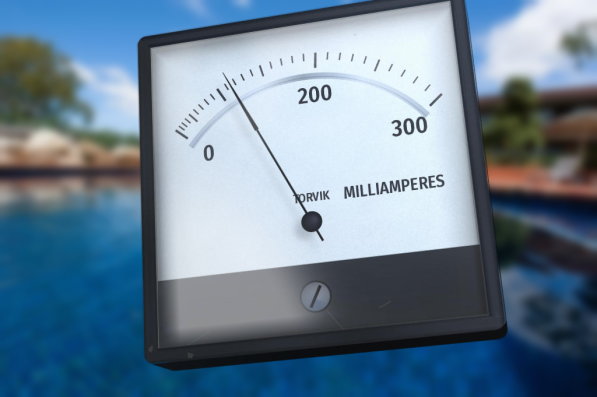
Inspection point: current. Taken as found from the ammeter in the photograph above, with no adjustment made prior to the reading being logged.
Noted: 115 mA
